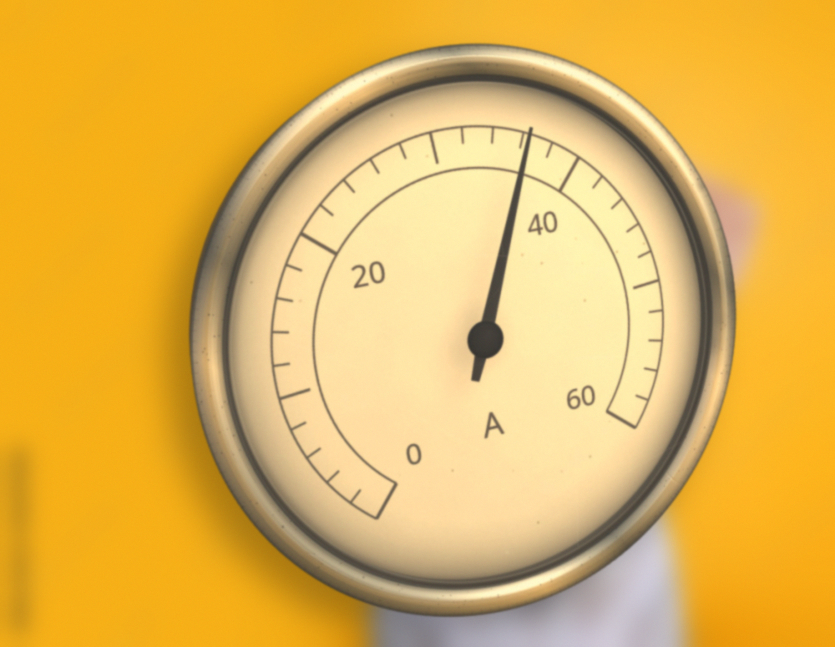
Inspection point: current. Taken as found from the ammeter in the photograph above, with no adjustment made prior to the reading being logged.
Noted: 36 A
